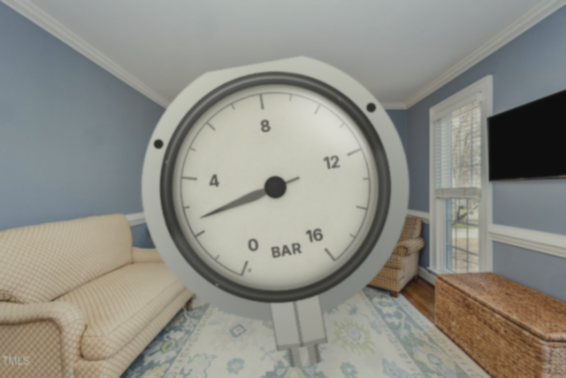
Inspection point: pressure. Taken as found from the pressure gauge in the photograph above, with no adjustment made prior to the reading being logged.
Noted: 2.5 bar
